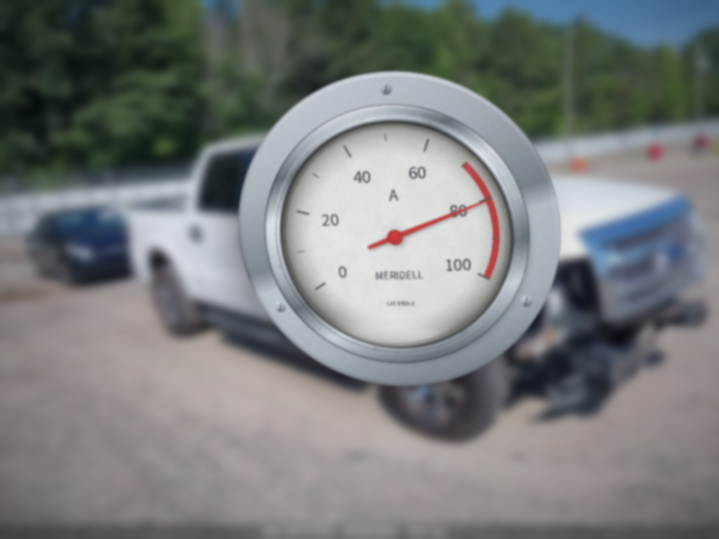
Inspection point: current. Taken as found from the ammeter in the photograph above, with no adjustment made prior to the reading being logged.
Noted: 80 A
